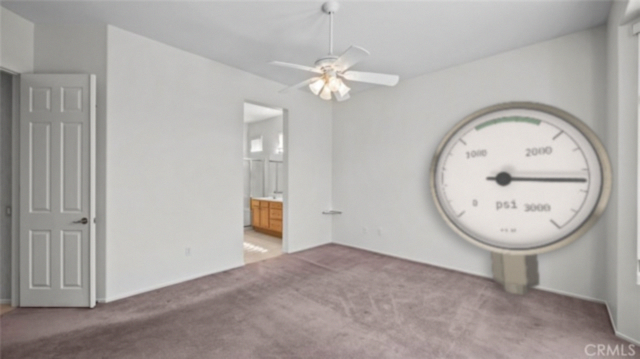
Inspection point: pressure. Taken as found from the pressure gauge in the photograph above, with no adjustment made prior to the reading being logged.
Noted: 2500 psi
